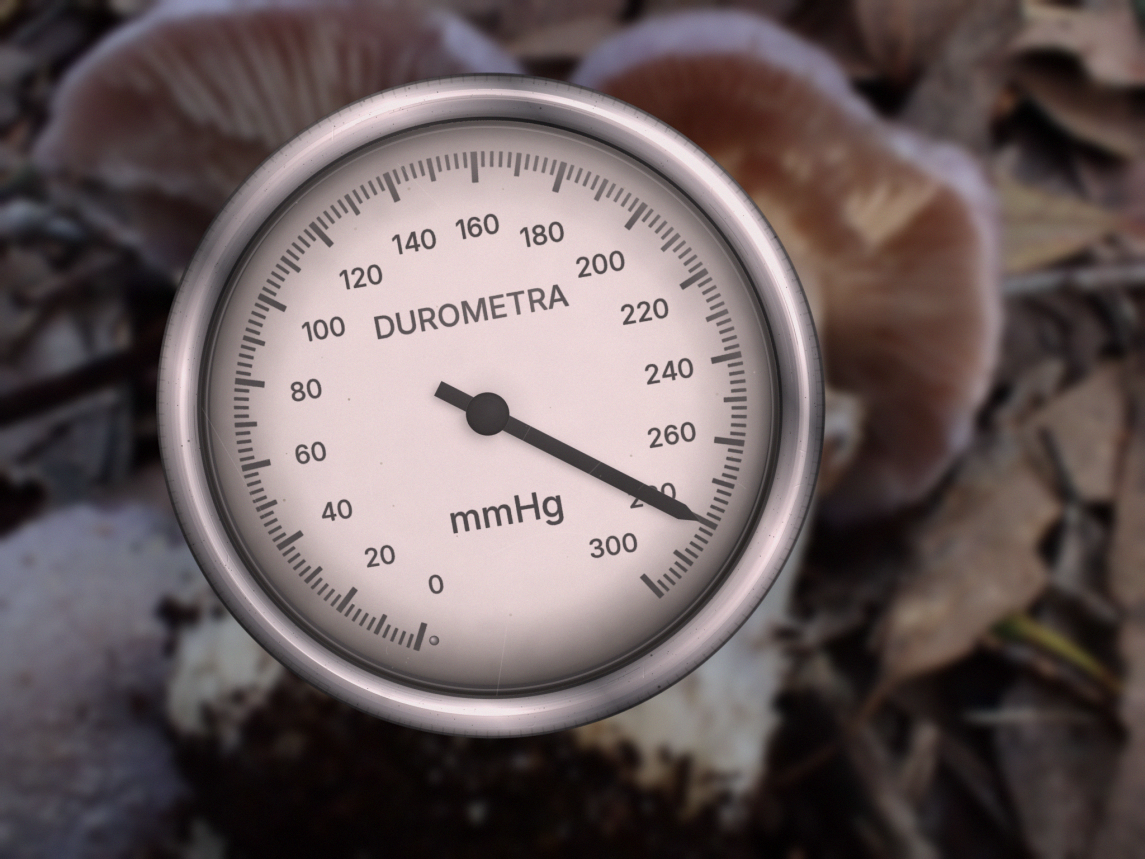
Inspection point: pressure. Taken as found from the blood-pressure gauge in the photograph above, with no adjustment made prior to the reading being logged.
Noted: 280 mmHg
